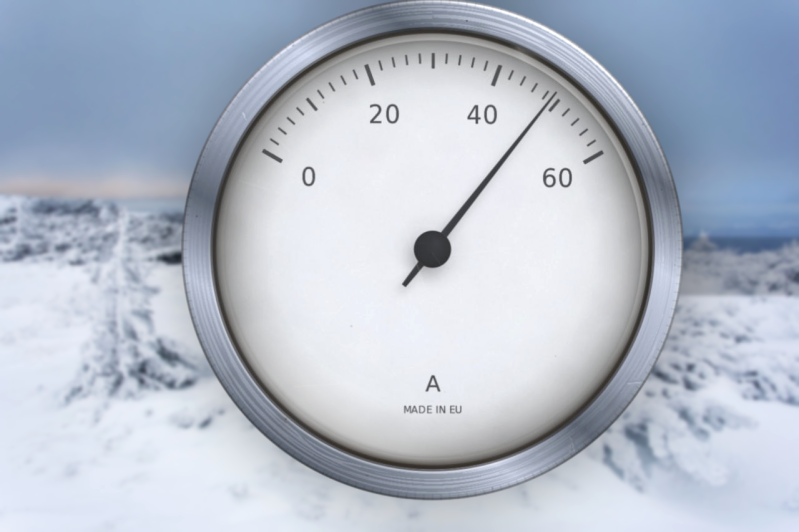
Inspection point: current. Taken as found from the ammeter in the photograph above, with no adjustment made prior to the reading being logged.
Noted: 49 A
